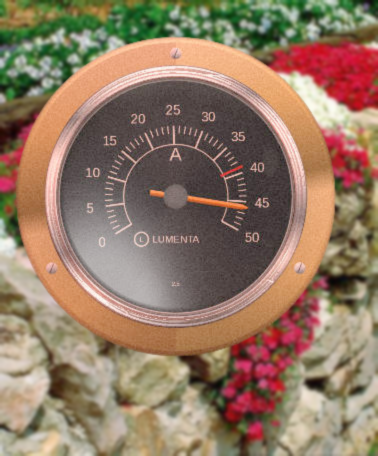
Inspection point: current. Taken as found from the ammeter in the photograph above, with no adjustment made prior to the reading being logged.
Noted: 46 A
